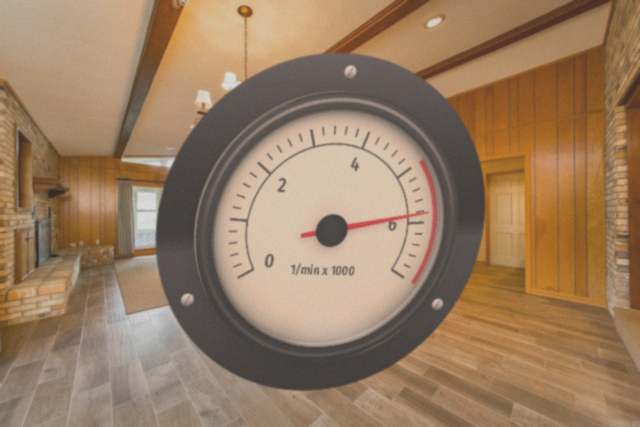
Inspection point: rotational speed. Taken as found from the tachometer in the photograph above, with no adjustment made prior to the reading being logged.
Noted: 5800 rpm
